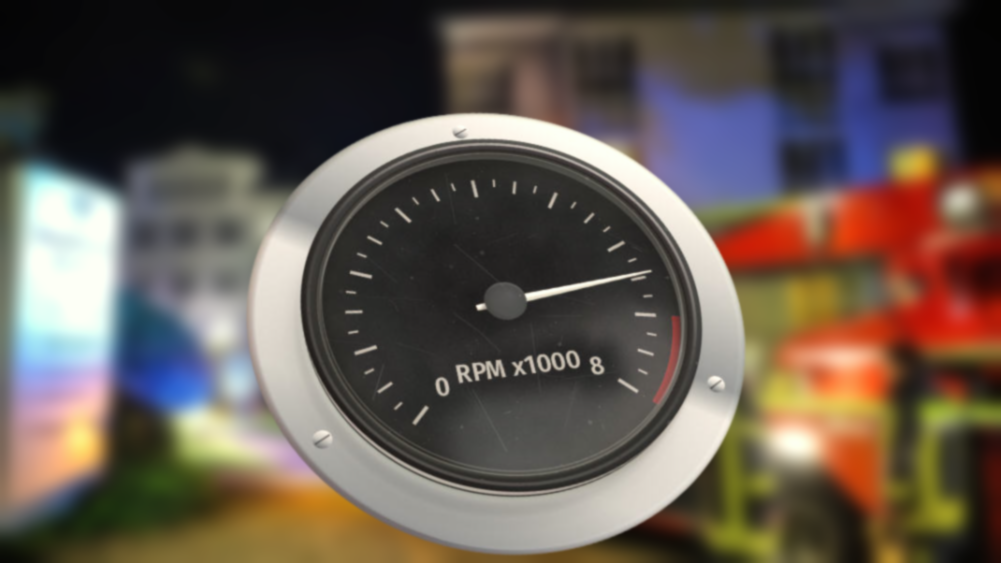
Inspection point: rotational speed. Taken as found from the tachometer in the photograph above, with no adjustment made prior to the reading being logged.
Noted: 6500 rpm
